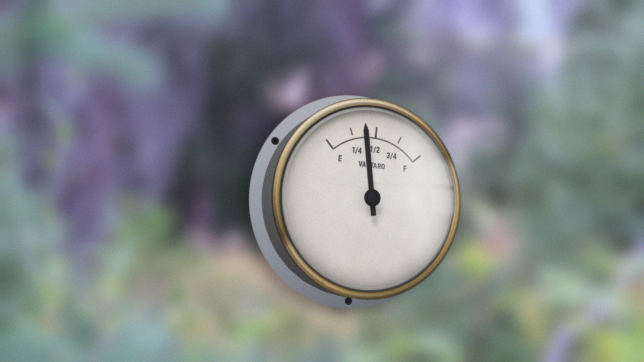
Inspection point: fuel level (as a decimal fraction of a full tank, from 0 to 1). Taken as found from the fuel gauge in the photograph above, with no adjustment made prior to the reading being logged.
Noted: 0.375
